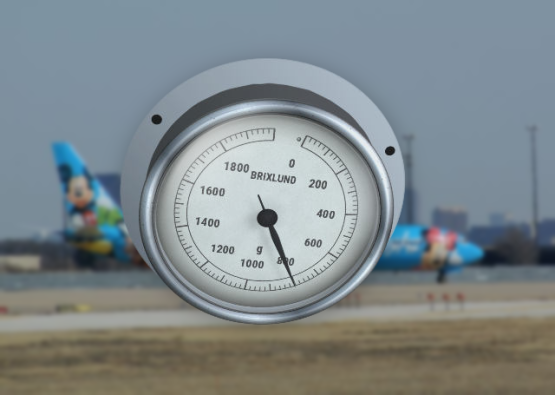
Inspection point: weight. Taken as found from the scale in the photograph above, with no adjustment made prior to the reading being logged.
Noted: 800 g
